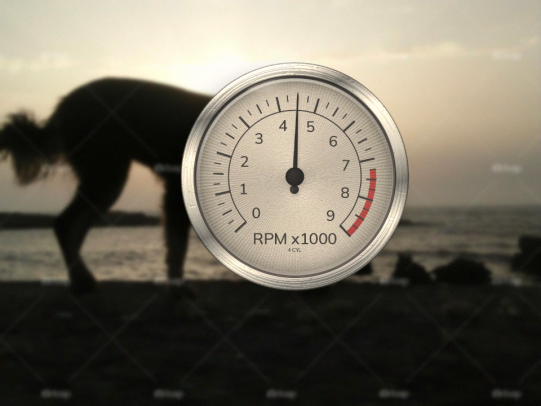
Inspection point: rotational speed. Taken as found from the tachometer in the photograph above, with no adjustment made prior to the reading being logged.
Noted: 4500 rpm
